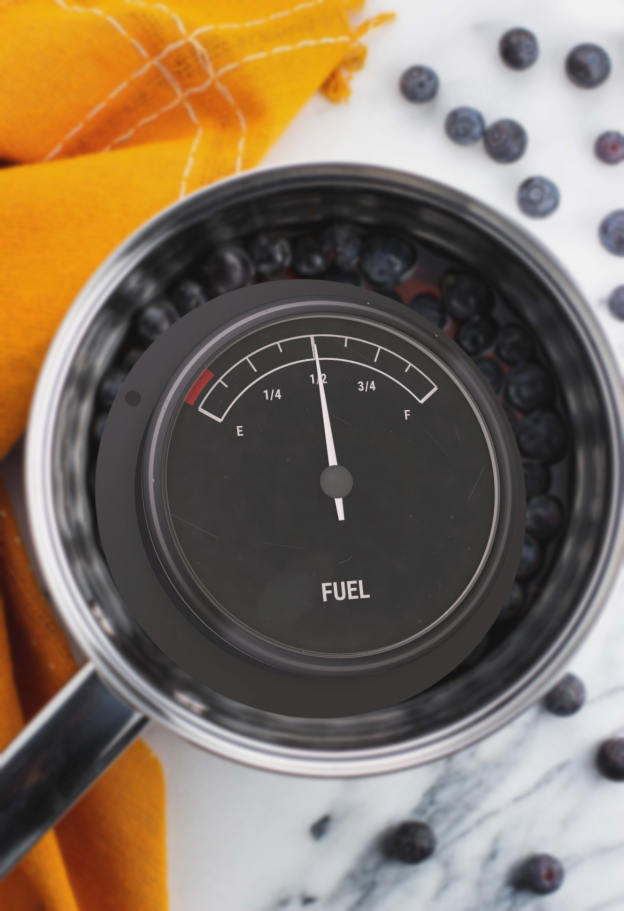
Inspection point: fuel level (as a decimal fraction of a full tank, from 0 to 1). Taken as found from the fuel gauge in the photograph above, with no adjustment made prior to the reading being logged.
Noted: 0.5
